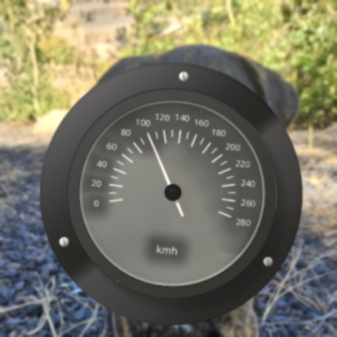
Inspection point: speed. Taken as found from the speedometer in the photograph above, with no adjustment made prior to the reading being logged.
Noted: 100 km/h
